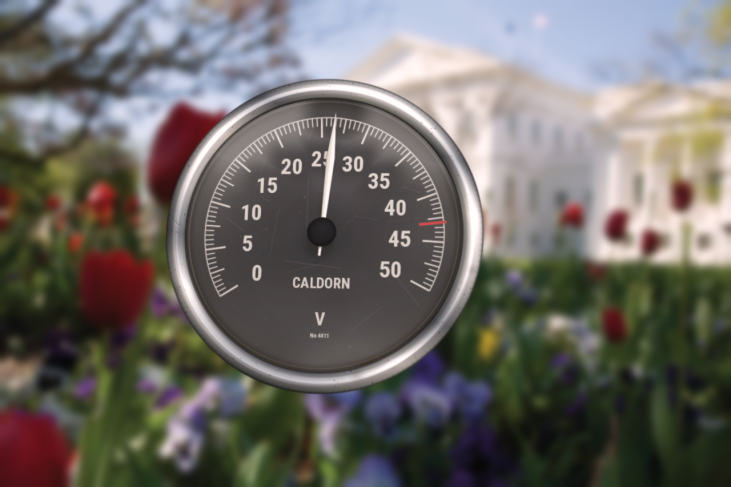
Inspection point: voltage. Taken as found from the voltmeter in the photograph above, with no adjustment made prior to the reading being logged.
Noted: 26.5 V
